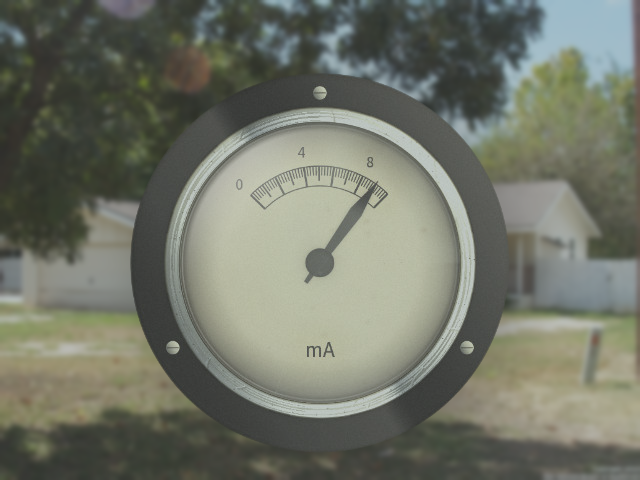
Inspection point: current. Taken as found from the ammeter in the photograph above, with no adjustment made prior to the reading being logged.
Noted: 9 mA
